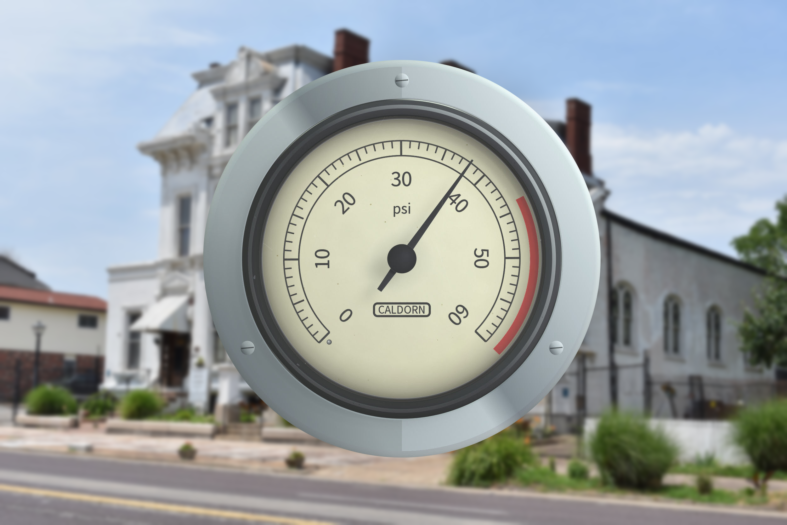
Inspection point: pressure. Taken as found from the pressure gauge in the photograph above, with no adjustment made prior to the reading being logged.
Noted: 38 psi
